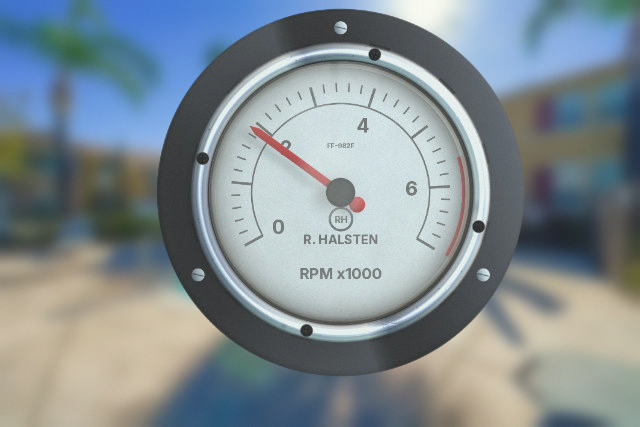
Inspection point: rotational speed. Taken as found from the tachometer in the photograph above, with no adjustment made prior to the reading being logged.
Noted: 1900 rpm
